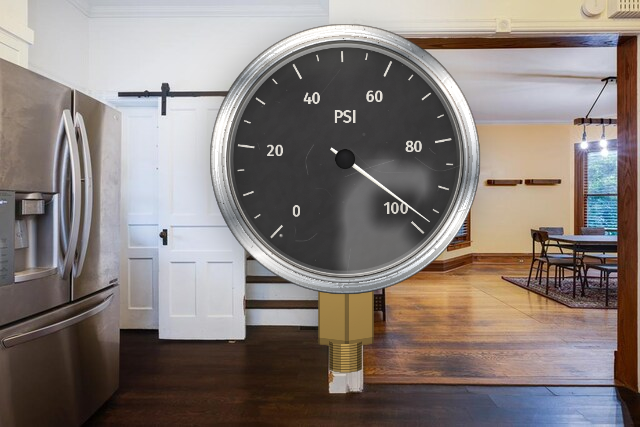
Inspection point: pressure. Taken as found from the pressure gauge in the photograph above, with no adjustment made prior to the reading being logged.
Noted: 97.5 psi
